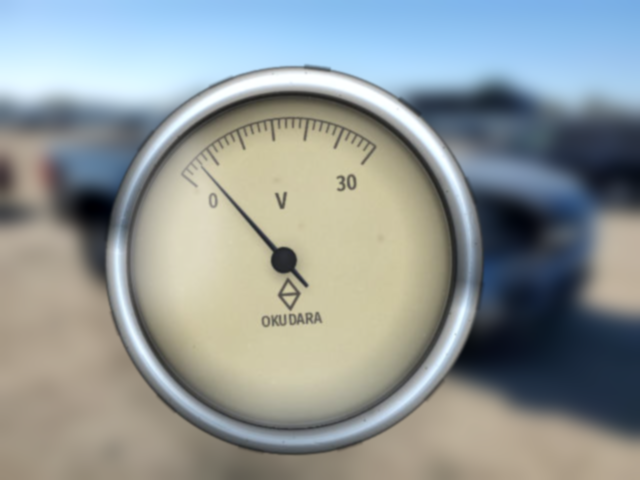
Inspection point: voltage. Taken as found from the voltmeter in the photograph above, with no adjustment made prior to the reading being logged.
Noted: 3 V
